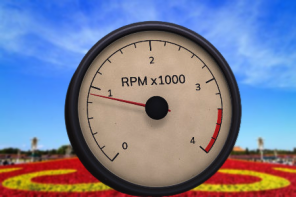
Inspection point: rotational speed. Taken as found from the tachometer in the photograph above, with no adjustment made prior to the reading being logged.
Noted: 900 rpm
